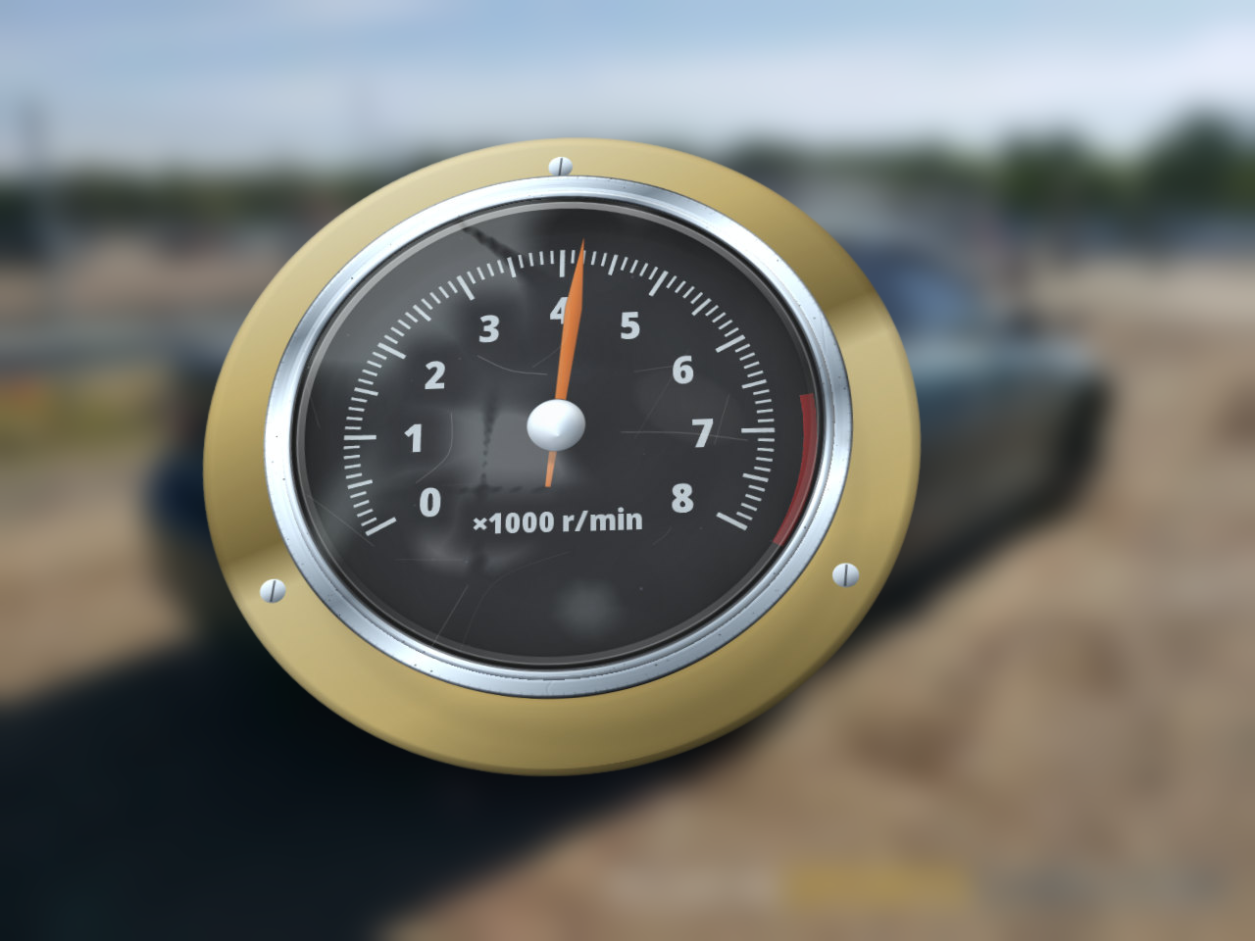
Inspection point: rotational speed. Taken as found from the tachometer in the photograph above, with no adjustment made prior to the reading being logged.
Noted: 4200 rpm
